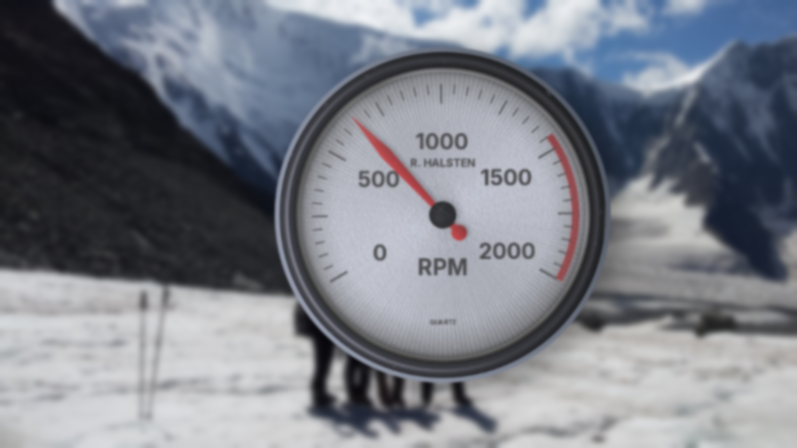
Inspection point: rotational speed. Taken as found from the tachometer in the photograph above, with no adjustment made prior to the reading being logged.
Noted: 650 rpm
